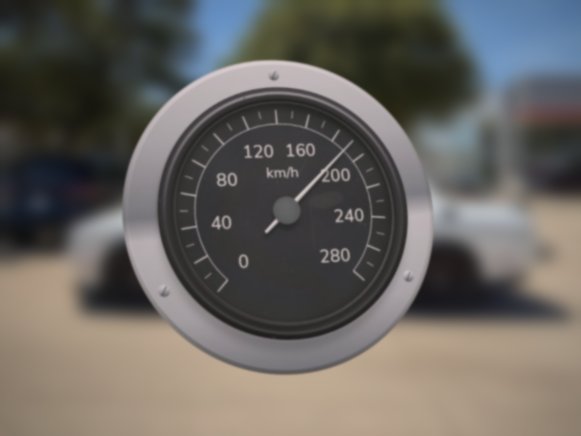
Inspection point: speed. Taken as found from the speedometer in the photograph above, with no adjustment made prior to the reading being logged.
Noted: 190 km/h
